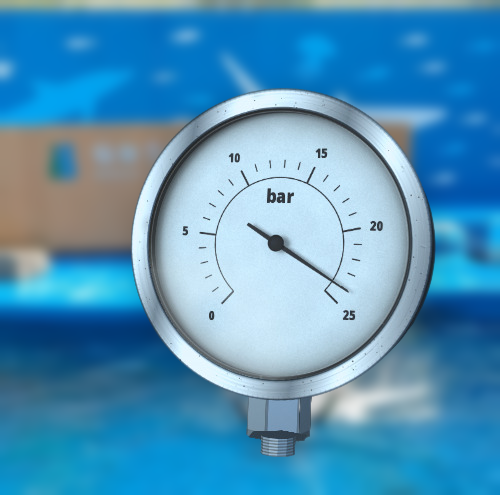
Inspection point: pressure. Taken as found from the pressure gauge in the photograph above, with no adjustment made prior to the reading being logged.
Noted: 24 bar
